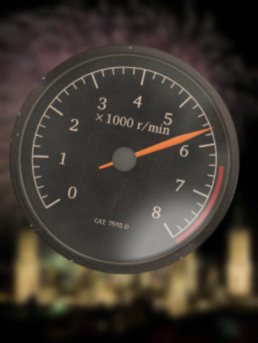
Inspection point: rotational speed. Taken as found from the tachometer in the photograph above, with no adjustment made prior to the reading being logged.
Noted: 5700 rpm
